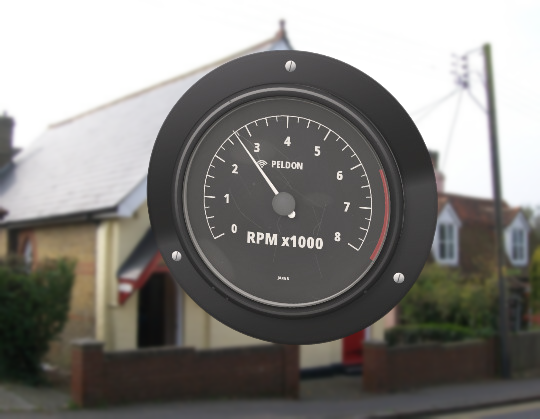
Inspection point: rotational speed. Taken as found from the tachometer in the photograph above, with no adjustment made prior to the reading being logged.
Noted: 2750 rpm
